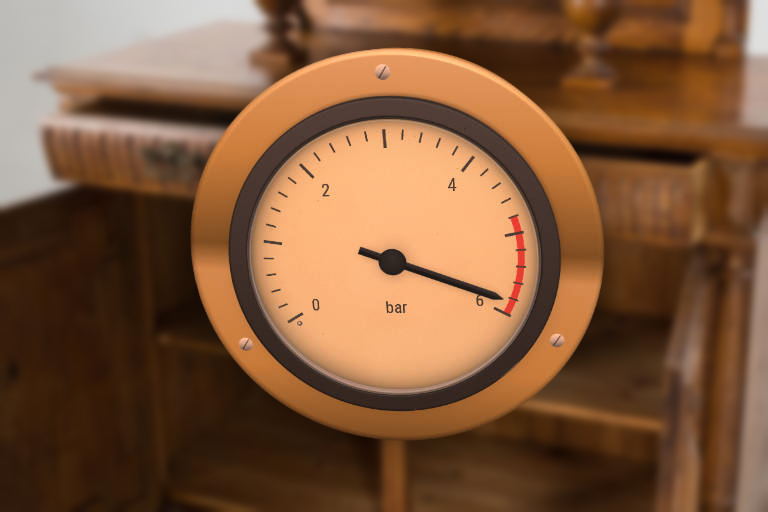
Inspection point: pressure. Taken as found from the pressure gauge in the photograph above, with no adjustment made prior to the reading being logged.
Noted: 5.8 bar
